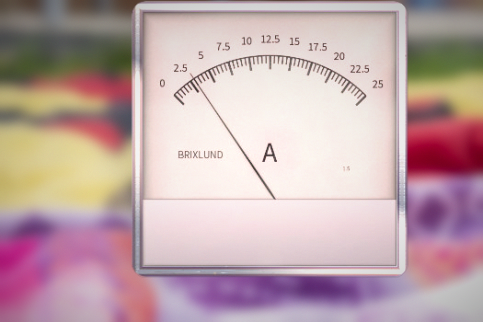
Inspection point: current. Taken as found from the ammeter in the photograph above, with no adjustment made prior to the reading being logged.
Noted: 3 A
